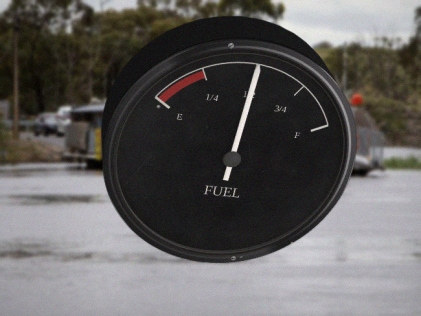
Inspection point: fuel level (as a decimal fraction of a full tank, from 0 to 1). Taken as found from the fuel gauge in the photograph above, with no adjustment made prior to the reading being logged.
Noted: 0.5
